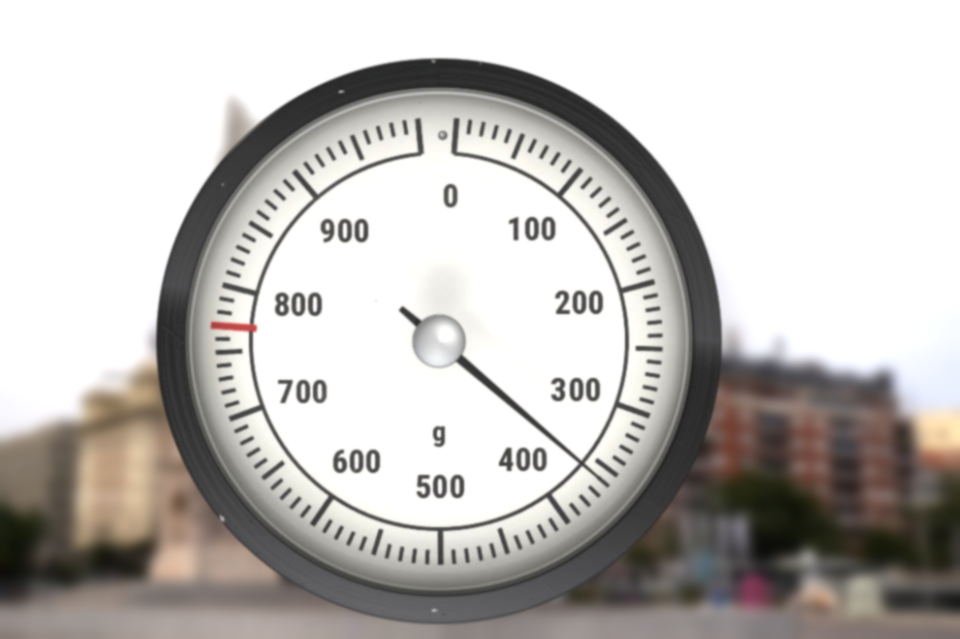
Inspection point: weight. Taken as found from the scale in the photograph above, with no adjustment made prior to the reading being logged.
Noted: 360 g
